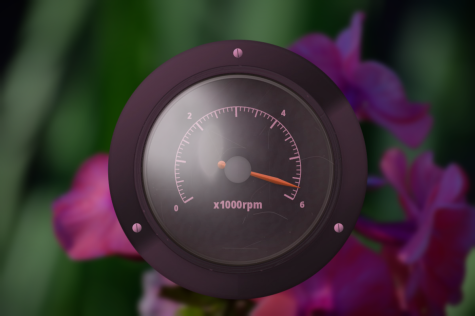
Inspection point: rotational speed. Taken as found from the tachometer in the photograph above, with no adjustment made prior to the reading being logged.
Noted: 5700 rpm
